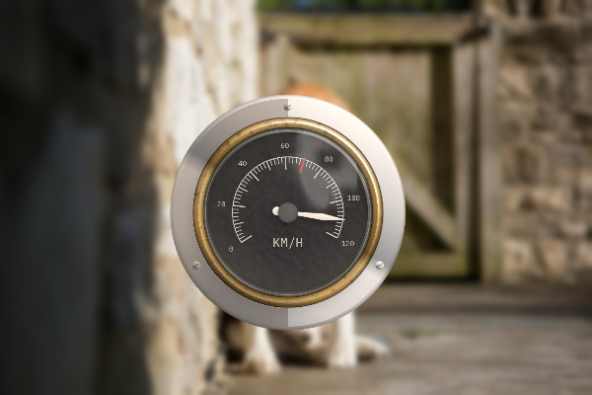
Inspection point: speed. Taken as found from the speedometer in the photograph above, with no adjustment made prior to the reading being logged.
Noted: 110 km/h
